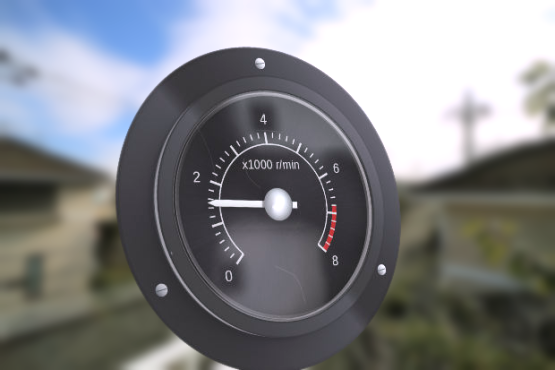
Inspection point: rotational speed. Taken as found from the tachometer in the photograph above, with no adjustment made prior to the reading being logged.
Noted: 1500 rpm
